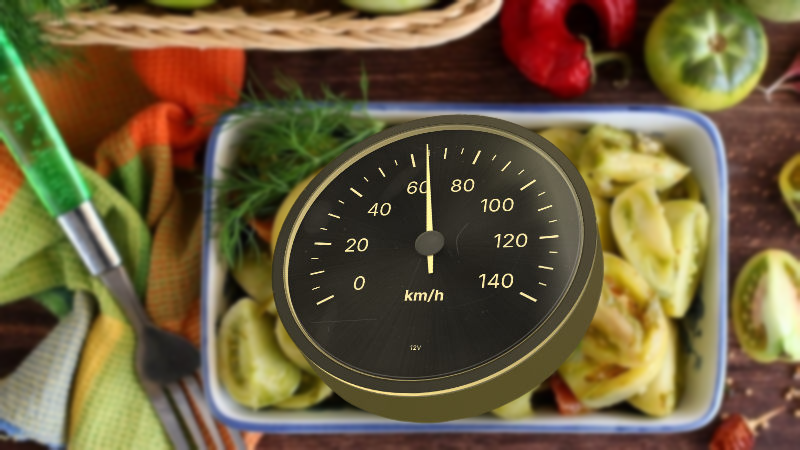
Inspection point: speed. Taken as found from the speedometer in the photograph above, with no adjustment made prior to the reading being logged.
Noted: 65 km/h
